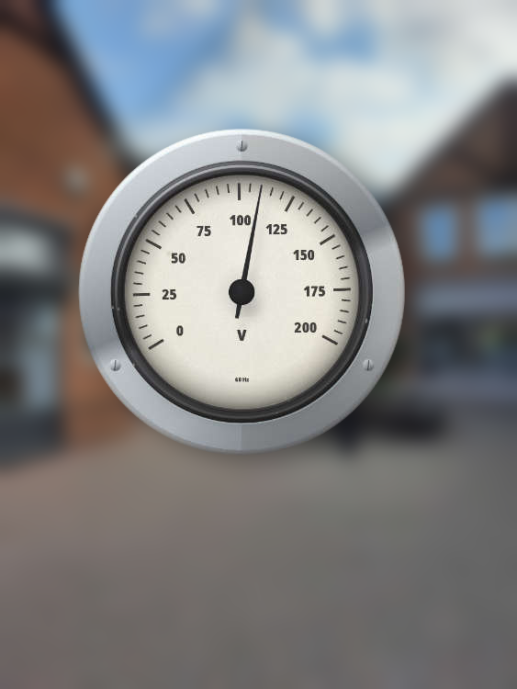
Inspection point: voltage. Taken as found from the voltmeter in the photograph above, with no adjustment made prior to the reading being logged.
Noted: 110 V
